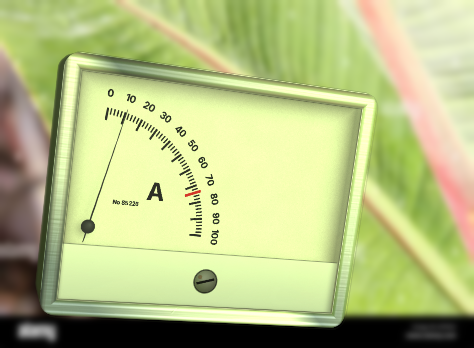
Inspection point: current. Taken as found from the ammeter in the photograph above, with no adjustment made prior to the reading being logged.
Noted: 10 A
